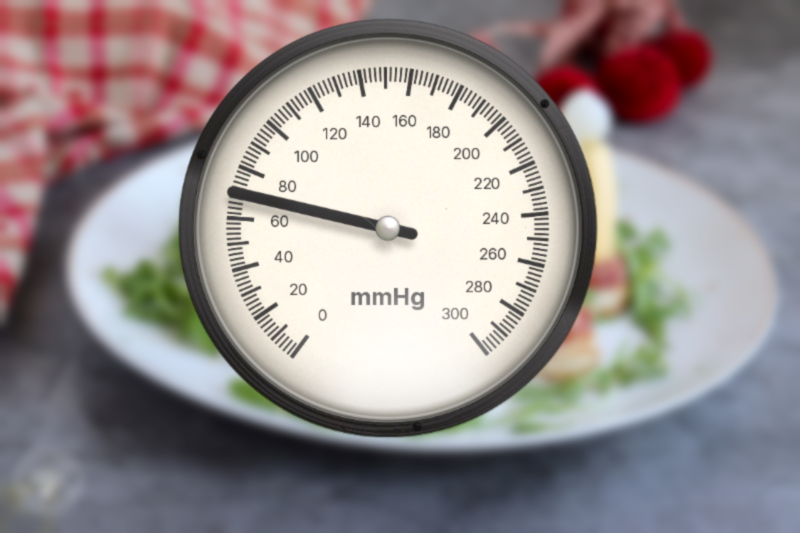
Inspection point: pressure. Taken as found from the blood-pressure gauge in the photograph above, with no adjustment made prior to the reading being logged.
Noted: 70 mmHg
